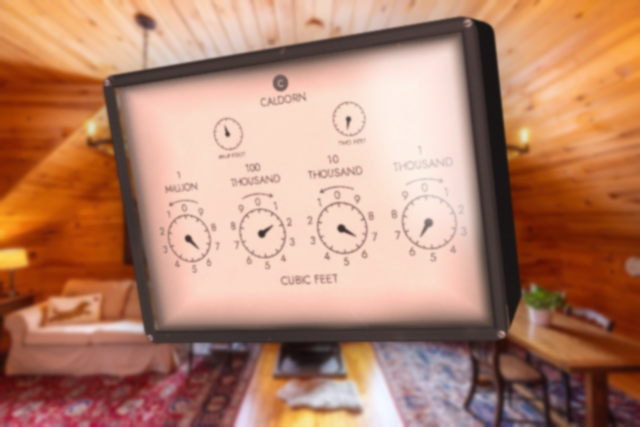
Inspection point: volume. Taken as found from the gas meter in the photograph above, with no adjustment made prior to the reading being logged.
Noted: 616600 ft³
